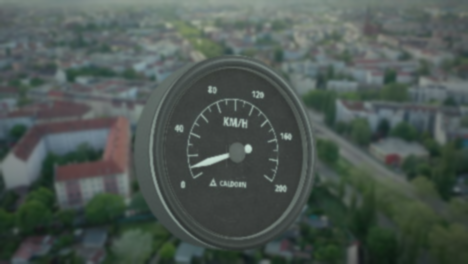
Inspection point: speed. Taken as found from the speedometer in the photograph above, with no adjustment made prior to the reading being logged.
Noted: 10 km/h
